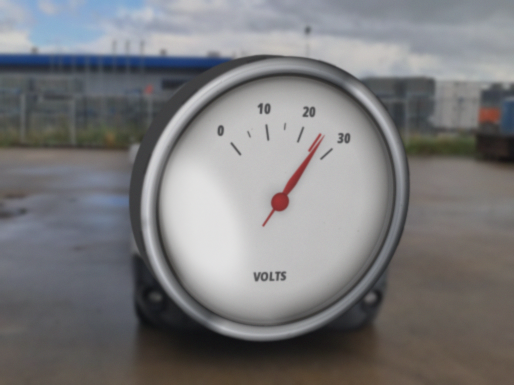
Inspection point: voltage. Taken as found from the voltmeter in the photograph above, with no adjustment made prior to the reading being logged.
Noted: 25 V
